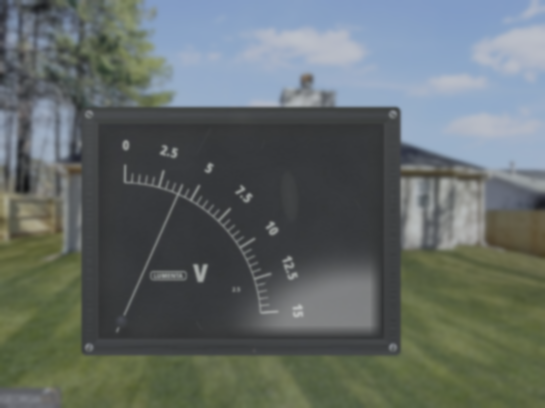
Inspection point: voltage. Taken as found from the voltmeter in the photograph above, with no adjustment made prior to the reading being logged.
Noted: 4 V
